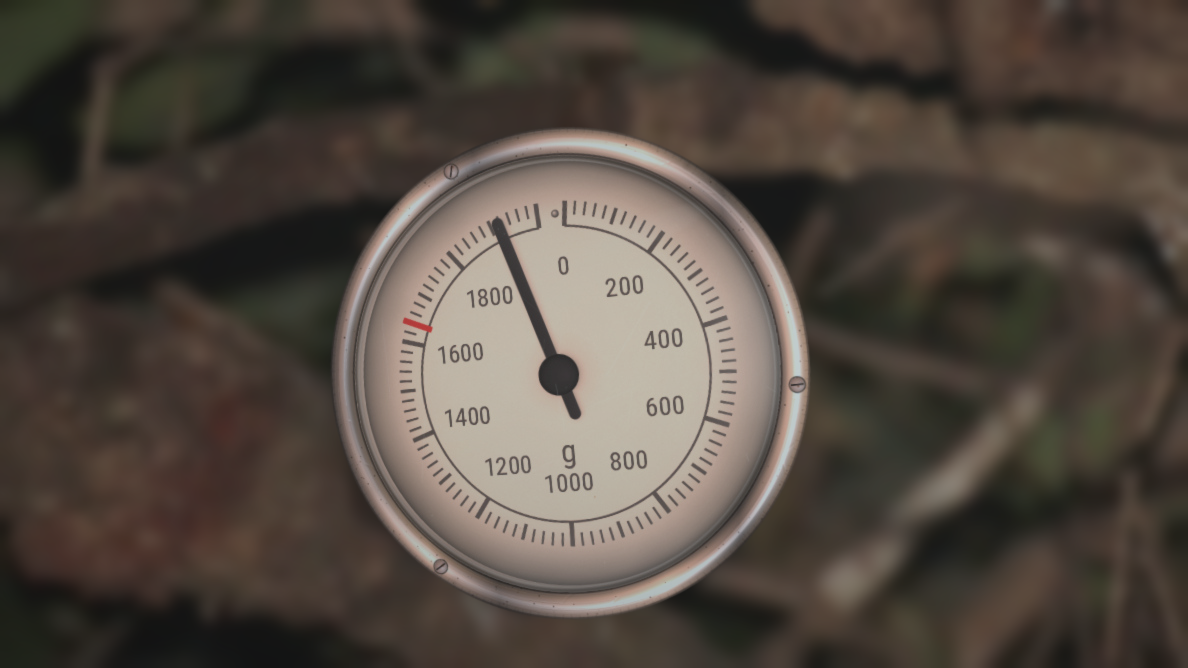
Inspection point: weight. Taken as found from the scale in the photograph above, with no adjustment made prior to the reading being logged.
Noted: 1920 g
